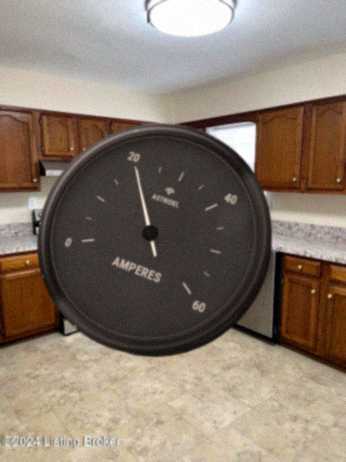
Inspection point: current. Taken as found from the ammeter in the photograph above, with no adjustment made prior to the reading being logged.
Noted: 20 A
